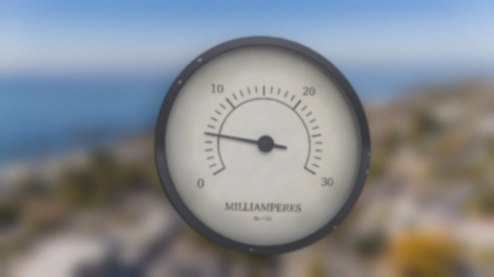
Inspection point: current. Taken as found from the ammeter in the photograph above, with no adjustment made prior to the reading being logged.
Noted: 5 mA
